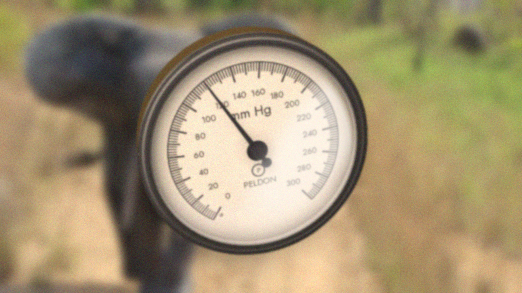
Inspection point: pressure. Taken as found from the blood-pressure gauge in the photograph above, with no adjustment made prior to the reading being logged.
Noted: 120 mmHg
